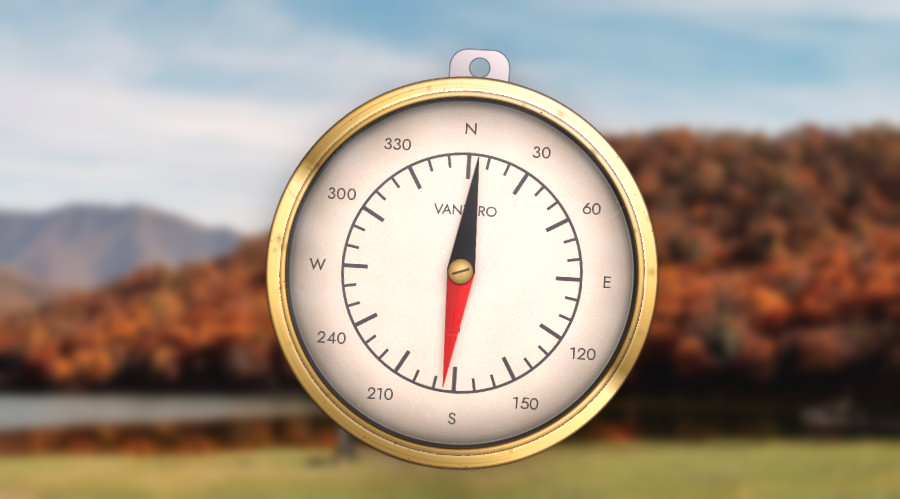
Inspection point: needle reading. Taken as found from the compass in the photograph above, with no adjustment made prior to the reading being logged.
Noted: 185 °
